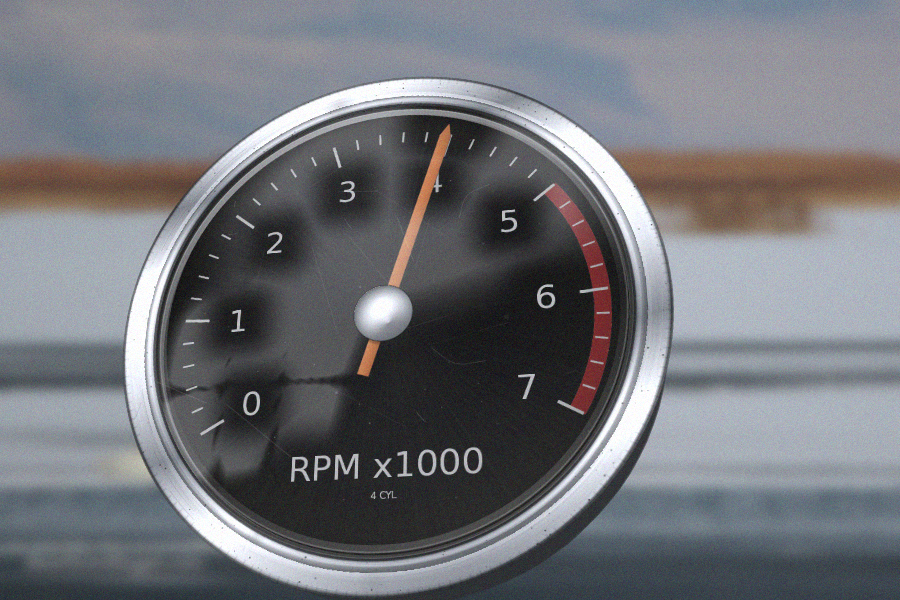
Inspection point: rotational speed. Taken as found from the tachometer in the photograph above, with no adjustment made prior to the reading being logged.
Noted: 4000 rpm
